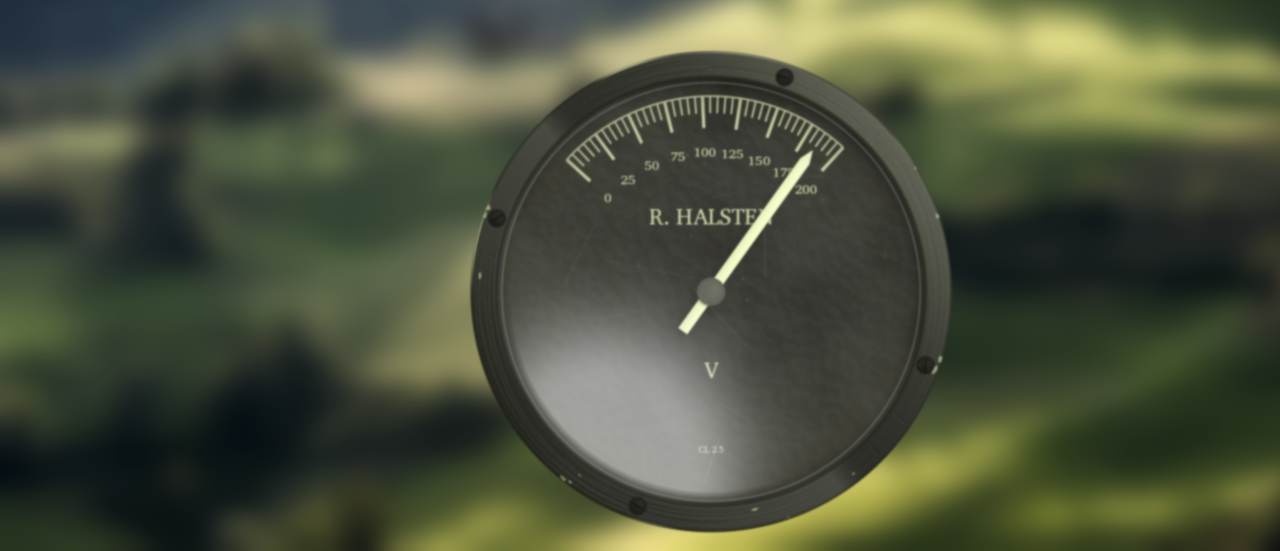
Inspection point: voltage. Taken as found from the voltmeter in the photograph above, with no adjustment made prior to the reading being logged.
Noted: 185 V
